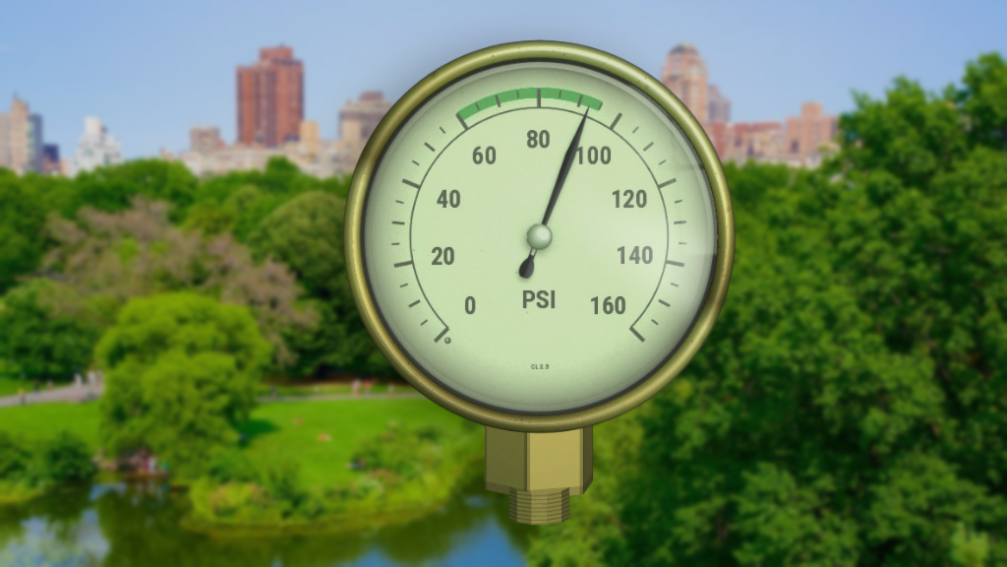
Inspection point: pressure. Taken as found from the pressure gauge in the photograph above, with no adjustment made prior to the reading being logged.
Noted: 92.5 psi
